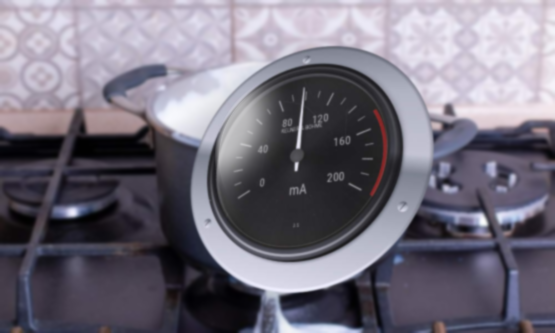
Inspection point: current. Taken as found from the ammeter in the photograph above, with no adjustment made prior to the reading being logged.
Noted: 100 mA
